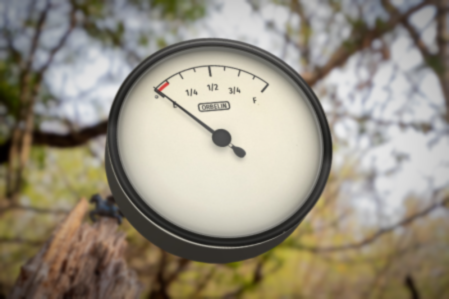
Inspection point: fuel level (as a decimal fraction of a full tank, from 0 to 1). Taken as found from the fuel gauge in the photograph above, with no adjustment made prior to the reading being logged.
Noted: 0
